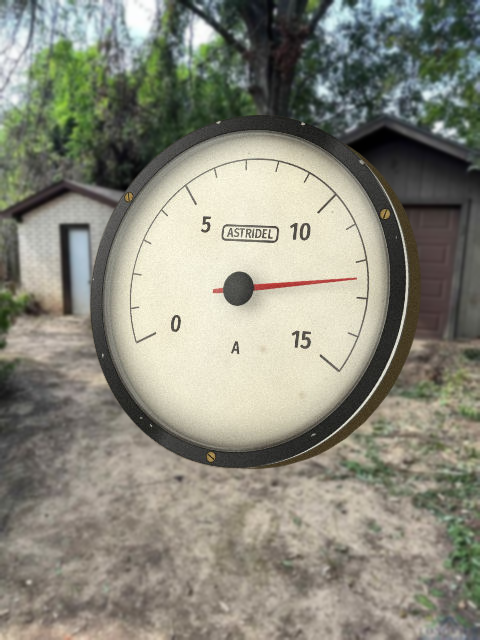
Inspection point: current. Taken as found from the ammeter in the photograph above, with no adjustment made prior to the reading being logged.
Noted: 12.5 A
